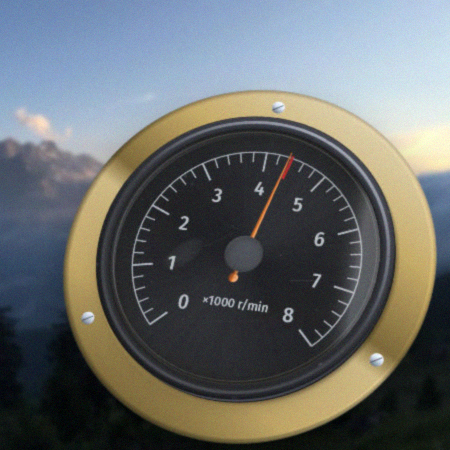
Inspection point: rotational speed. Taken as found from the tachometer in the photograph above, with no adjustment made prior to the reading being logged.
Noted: 4400 rpm
